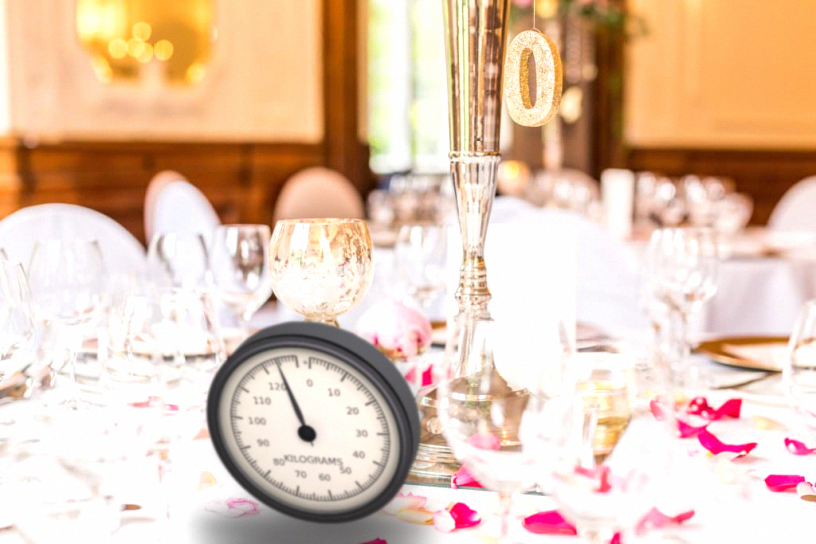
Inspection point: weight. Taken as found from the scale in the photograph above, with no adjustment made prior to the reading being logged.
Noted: 125 kg
